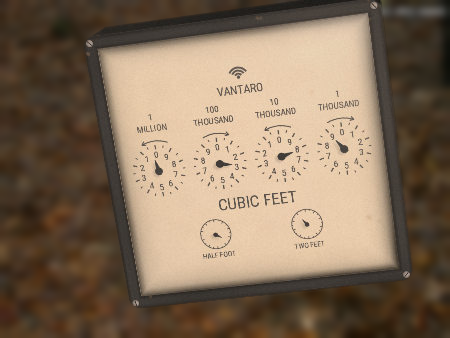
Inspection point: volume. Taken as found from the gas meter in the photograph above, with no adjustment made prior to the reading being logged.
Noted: 27900 ft³
